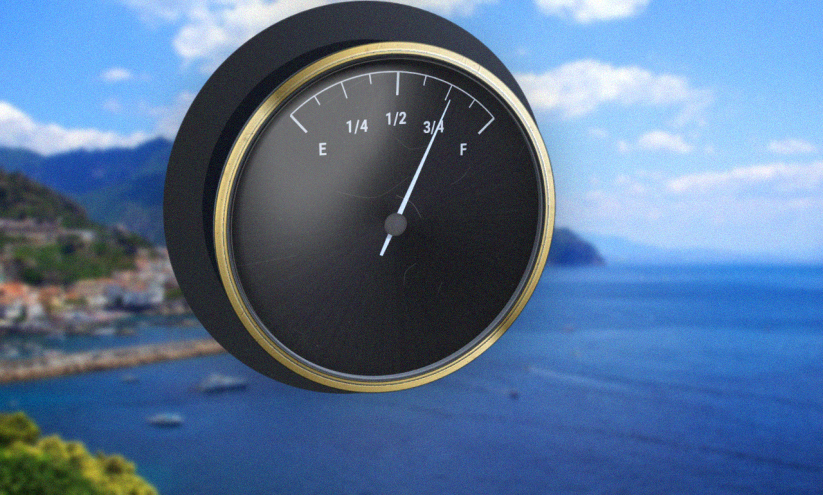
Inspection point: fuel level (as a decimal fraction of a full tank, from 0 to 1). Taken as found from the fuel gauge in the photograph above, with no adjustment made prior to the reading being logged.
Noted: 0.75
